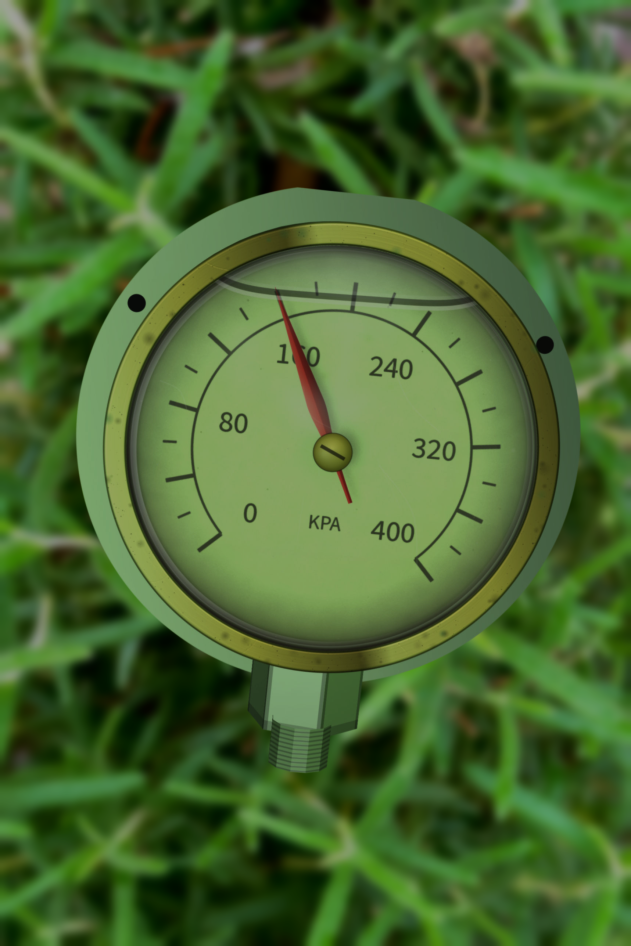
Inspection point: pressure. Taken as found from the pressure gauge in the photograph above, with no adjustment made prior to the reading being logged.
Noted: 160 kPa
